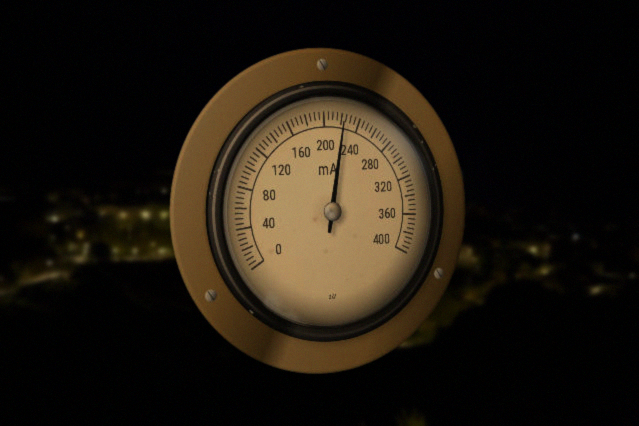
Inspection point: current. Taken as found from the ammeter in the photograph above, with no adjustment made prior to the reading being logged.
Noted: 220 mA
